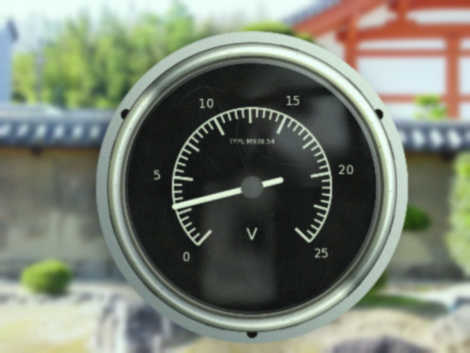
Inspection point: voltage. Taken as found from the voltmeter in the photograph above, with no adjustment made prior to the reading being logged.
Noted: 3 V
